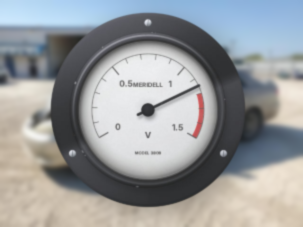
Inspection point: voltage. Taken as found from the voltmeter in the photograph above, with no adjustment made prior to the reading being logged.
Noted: 1.15 V
